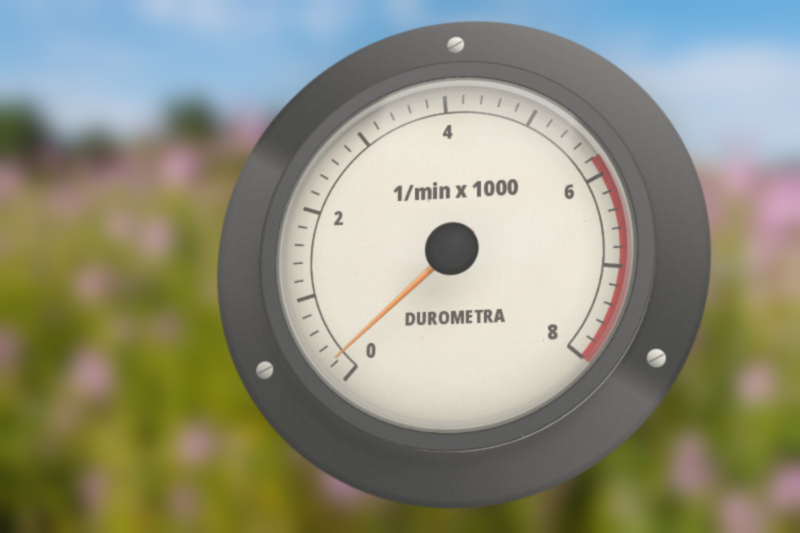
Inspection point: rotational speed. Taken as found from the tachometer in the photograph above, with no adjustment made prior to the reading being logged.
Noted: 200 rpm
